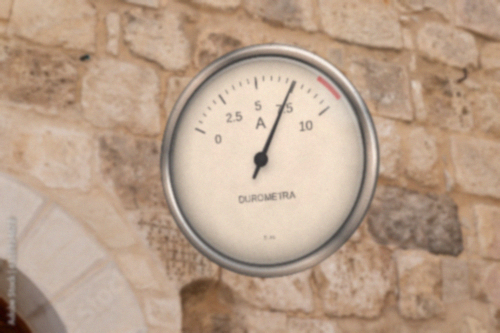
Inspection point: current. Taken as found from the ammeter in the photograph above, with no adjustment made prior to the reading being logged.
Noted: 7.5 A
